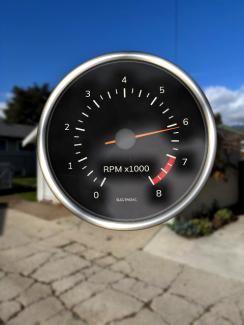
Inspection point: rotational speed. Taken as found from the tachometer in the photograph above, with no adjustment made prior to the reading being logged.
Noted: 6125 rpm
